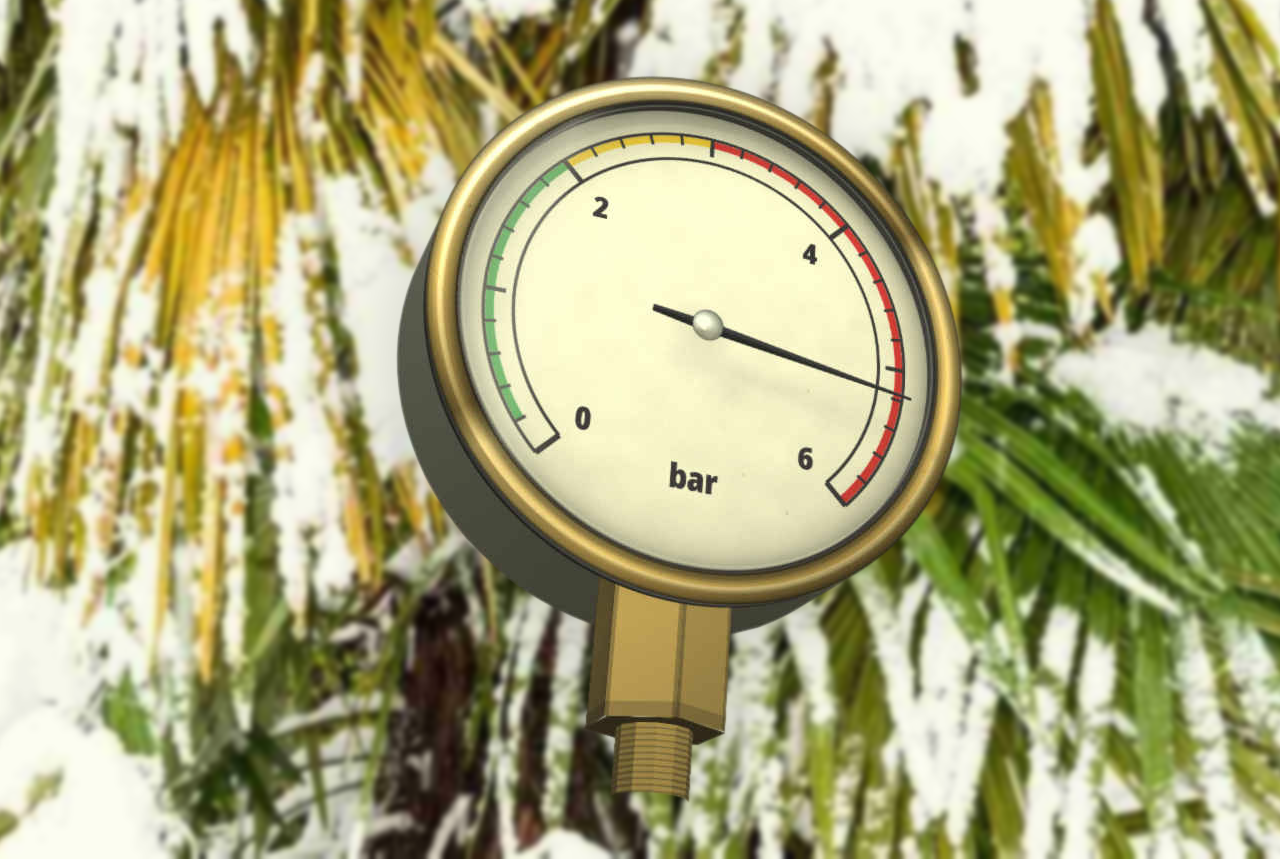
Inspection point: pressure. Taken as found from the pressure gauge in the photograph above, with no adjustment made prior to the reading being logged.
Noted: 5.2 bar
